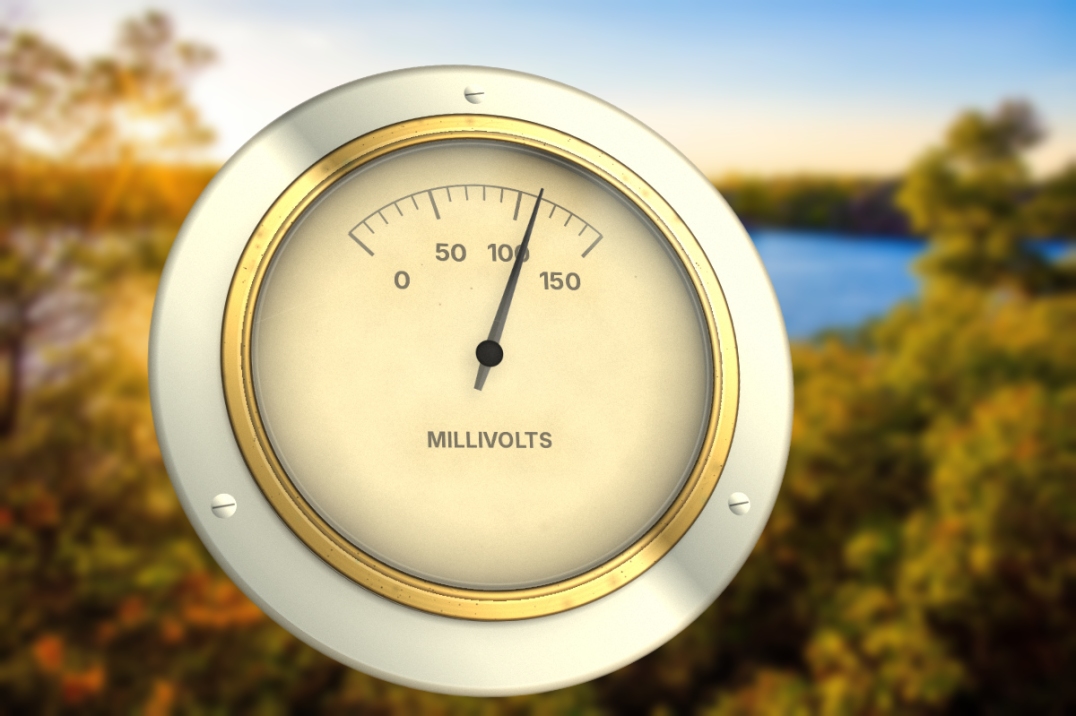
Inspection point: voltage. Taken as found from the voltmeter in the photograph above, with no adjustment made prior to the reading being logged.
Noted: 110 mV
